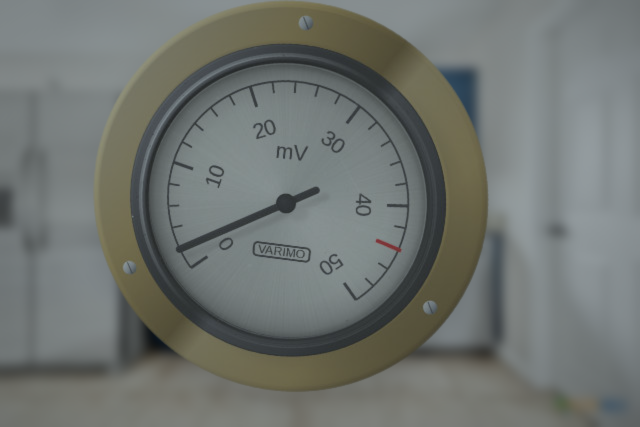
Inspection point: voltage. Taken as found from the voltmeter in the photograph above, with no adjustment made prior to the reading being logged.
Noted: 2 mV
